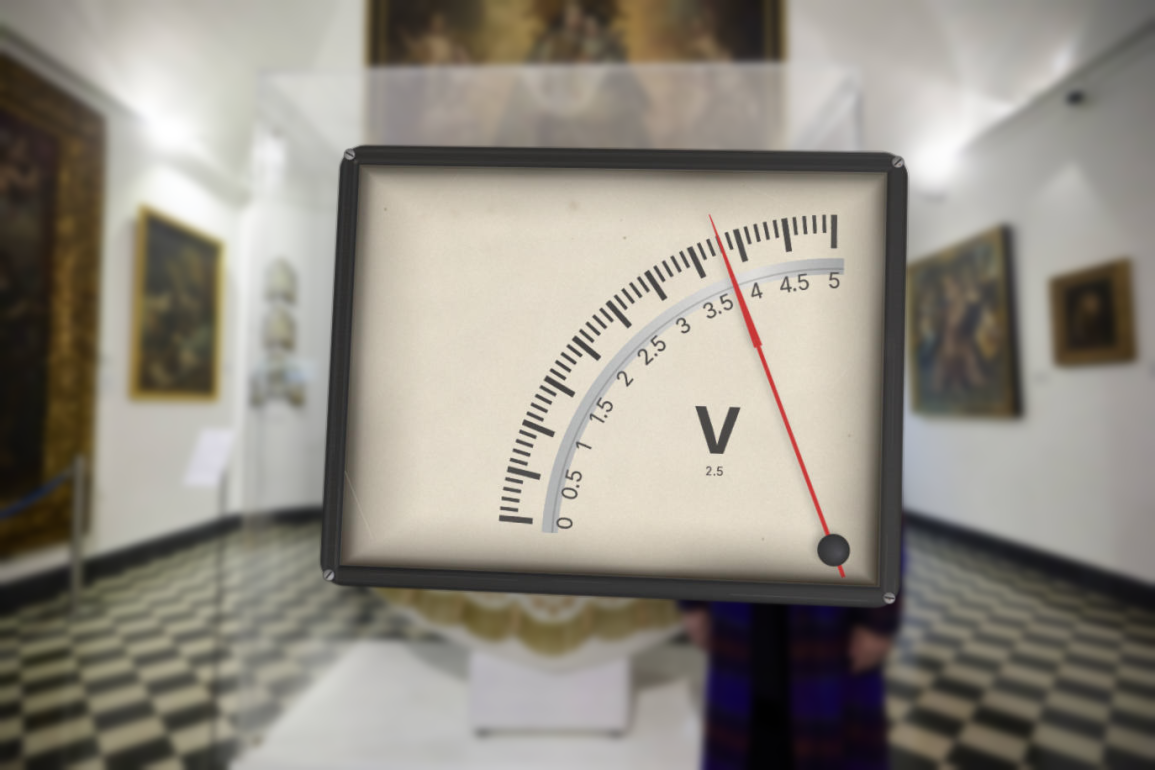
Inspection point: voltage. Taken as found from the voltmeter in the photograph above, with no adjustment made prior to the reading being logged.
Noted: 3.8 V
